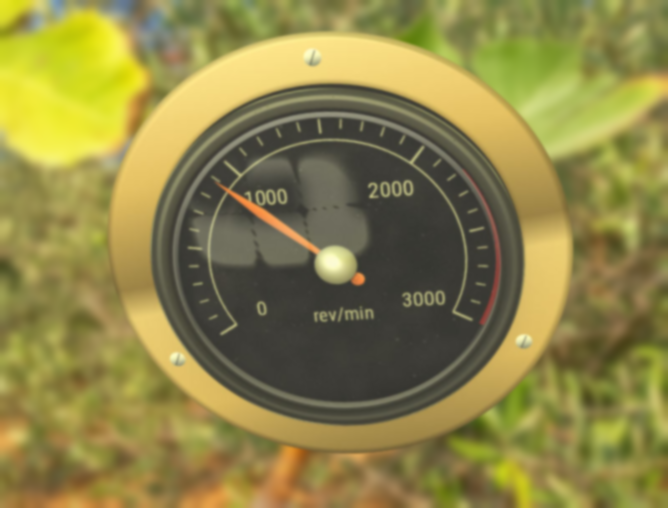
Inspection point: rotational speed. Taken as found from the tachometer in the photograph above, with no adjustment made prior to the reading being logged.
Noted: 900 rpm
